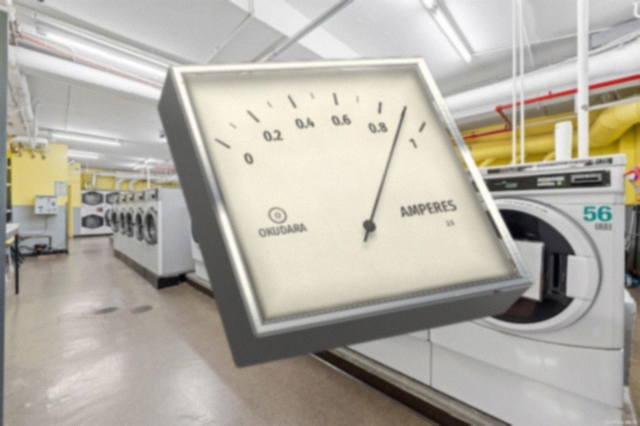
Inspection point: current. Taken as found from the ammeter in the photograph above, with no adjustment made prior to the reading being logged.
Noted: 0.9 A
